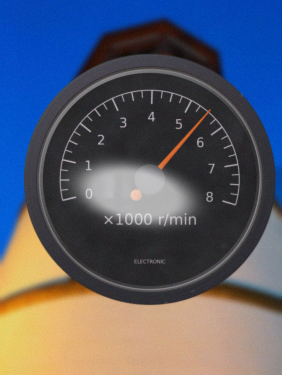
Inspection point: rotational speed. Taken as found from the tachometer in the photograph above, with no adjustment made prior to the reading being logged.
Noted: 5500 rpm
